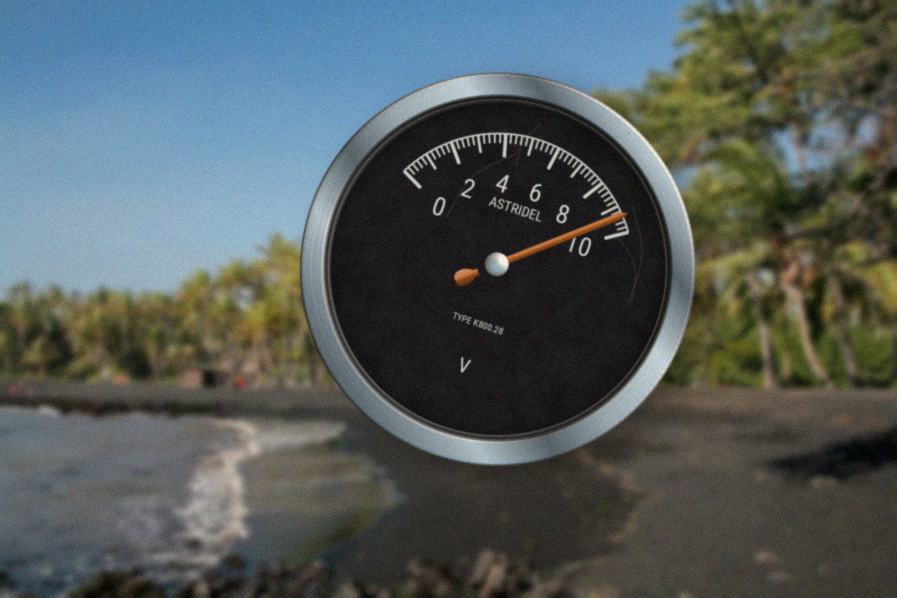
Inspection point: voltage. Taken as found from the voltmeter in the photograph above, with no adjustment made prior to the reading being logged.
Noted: 9.4 V
